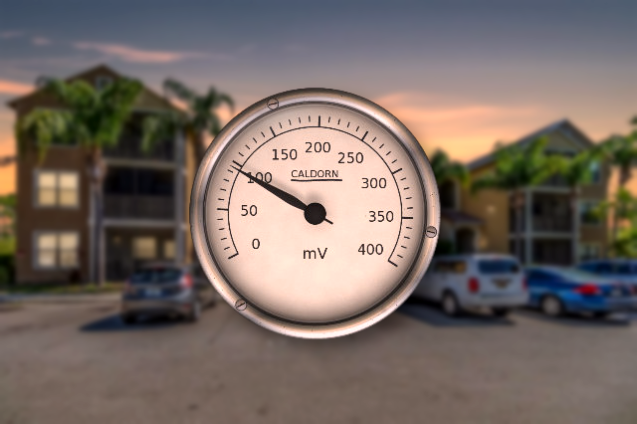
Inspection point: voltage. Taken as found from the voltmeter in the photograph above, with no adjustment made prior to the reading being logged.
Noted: 95 mV
